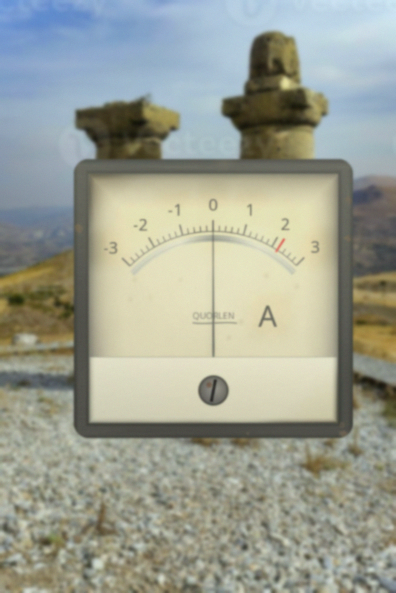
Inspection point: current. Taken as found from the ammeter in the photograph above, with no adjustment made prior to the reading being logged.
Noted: 0 A
